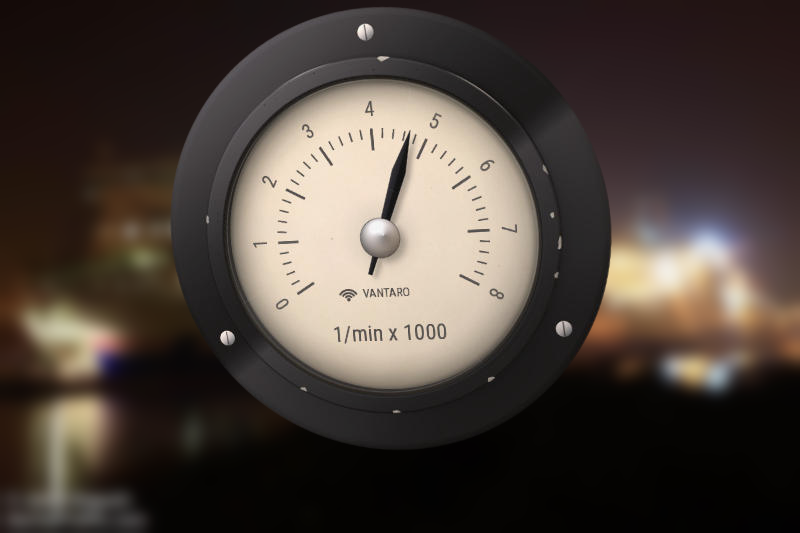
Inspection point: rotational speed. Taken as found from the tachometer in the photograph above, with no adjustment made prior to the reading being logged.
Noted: 4700 rpm
